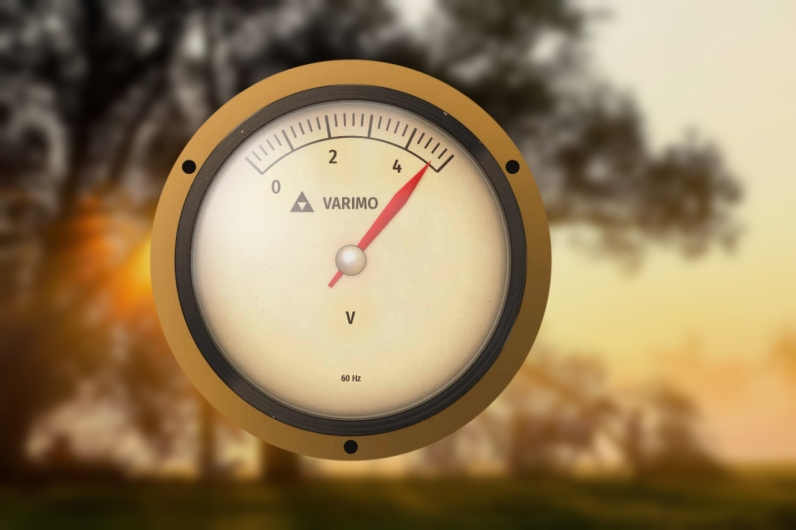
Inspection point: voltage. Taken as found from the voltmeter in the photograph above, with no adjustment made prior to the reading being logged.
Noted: 4.7 V
